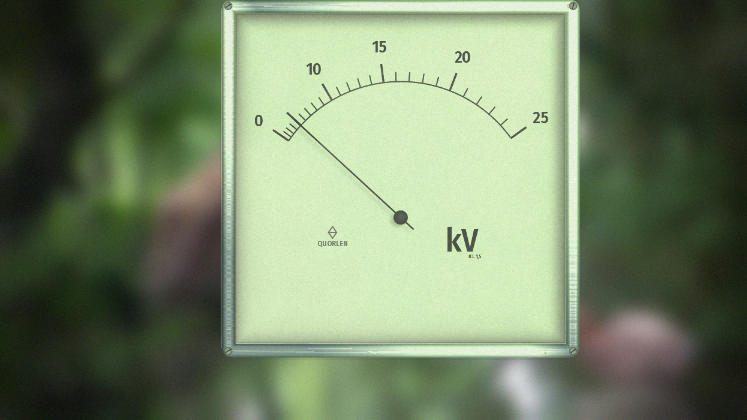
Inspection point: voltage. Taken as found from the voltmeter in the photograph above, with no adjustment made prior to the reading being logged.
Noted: 5 kV
